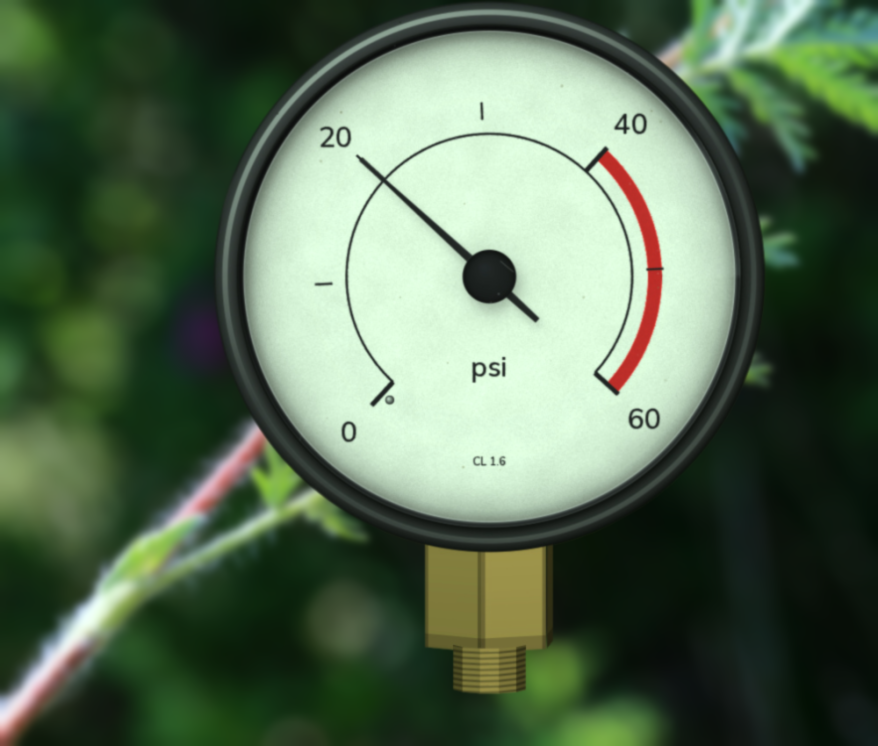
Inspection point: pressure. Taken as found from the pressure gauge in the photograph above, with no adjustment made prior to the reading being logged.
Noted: 20 psi
